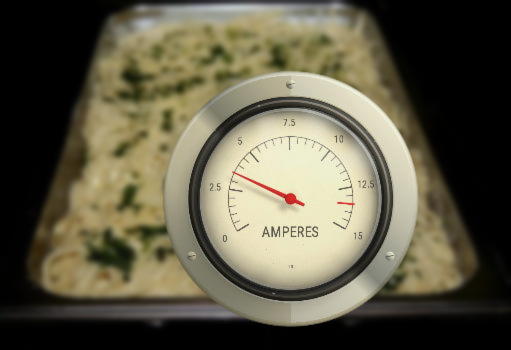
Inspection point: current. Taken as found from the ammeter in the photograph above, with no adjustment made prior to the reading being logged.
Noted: 3.5 A
